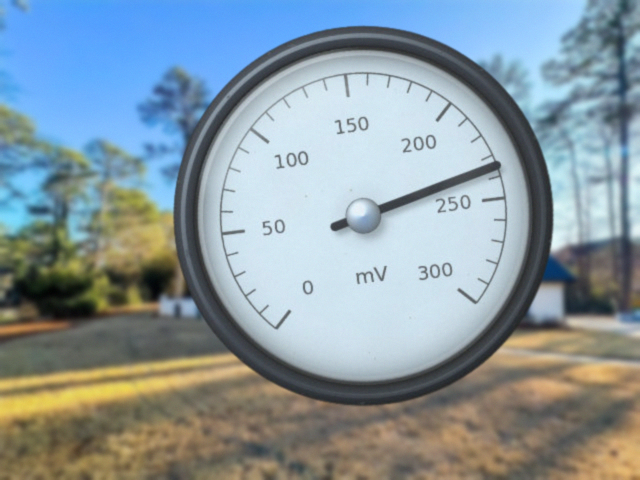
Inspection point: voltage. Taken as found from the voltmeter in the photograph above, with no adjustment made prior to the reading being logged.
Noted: 235 mV
